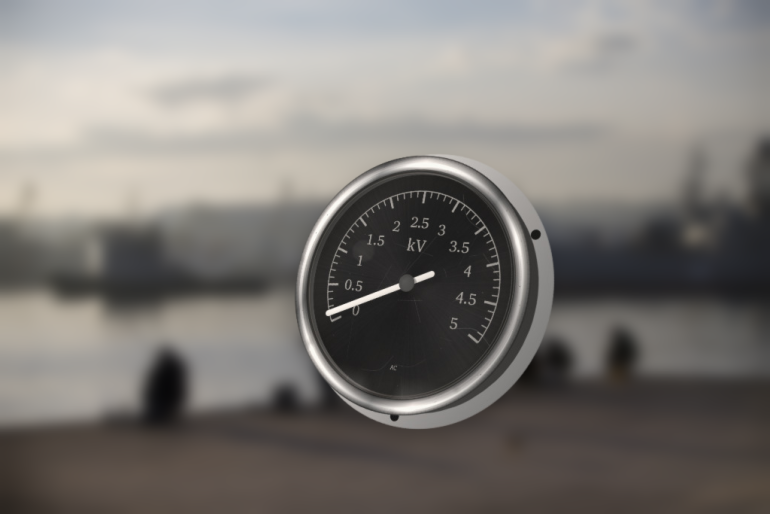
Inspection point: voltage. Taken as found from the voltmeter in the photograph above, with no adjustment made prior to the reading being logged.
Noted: 0.1 kV
